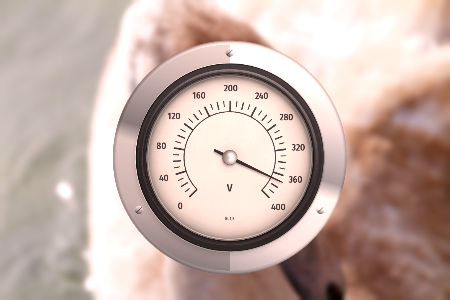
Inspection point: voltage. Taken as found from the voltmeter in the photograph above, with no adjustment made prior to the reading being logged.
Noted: 370 V
